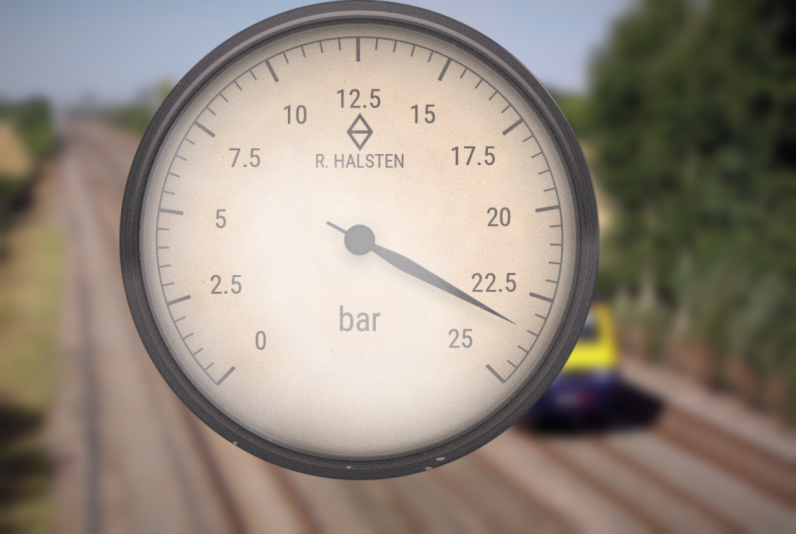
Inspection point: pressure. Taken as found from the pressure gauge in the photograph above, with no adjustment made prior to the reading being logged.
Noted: 23.5 bar
